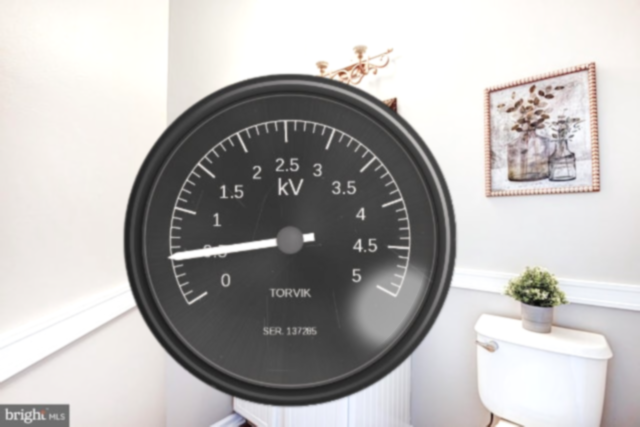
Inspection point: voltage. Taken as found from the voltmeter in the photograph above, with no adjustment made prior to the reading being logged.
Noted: 0.5 kV
